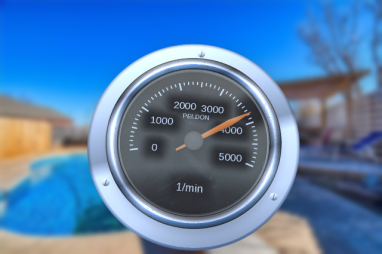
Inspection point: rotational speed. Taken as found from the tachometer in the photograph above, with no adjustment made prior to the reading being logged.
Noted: 3800 rpm
